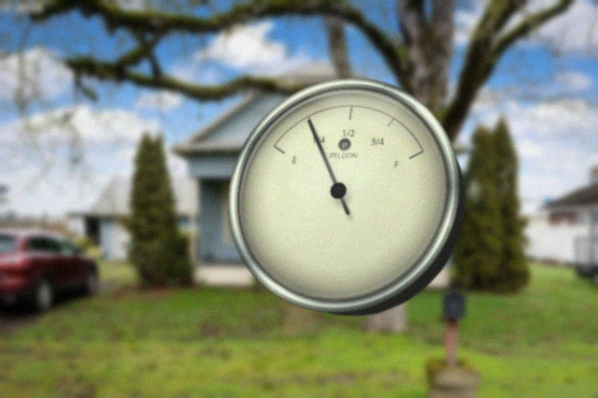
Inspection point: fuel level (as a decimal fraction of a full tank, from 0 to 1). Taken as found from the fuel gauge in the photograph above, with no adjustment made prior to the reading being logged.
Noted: 0.25
